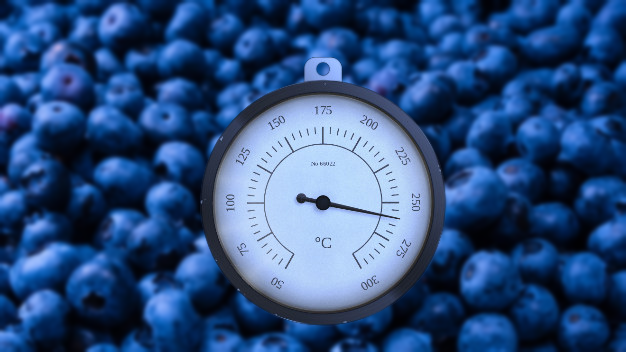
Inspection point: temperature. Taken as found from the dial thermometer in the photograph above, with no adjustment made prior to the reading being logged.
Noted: 260 °C
